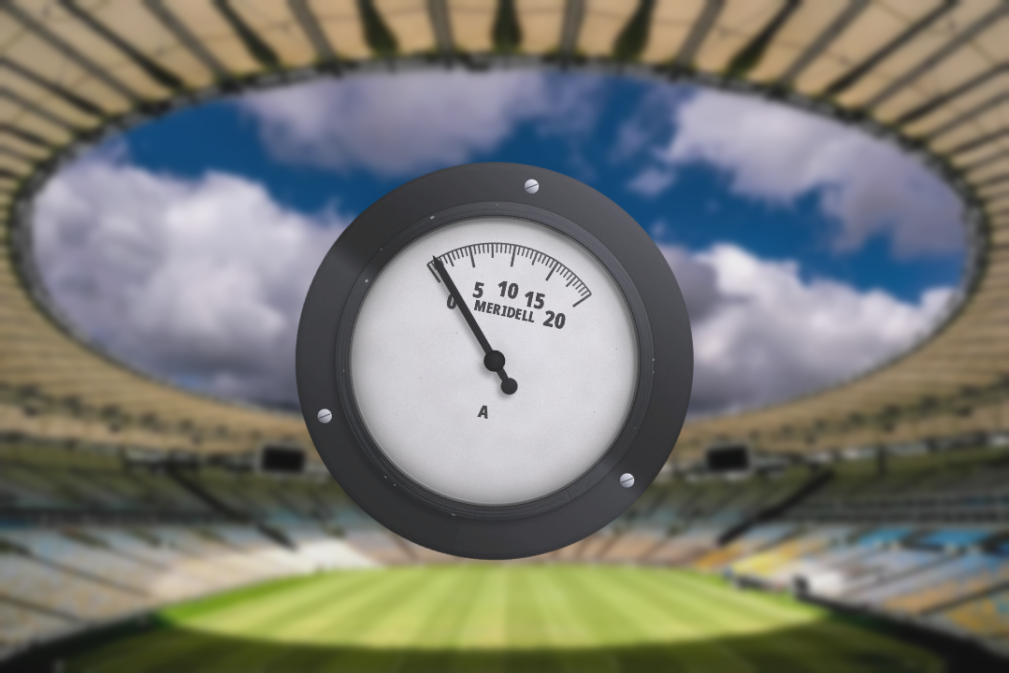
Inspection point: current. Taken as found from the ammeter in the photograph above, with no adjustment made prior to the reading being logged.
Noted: 1 A
